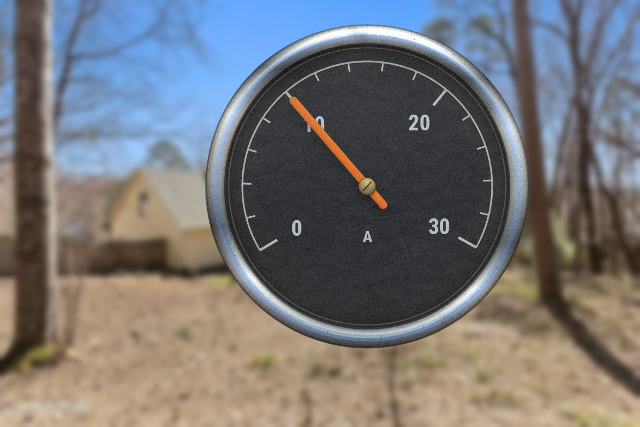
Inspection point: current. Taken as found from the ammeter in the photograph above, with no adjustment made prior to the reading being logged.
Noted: 10 A
